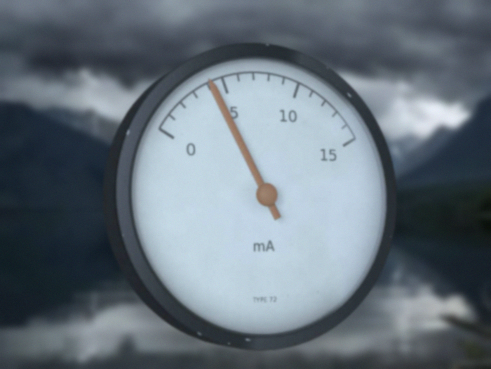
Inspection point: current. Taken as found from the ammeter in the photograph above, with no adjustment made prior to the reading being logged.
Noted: 4 mA
